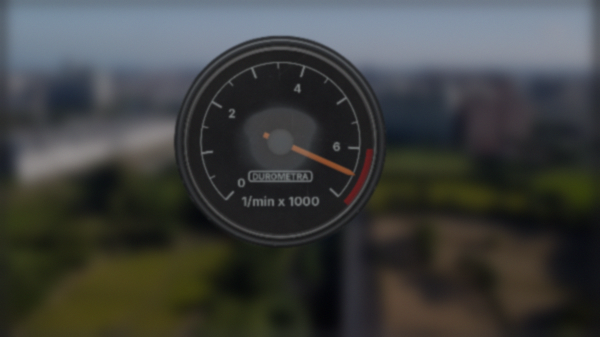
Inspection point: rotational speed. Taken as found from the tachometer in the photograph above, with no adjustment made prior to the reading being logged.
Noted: 6500 rpm
